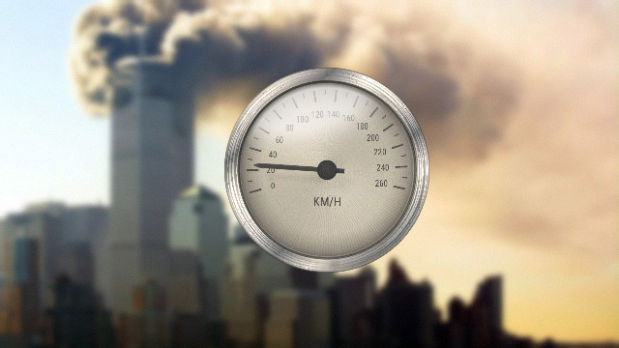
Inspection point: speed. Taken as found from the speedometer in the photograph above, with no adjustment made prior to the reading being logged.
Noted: 25 km/h
